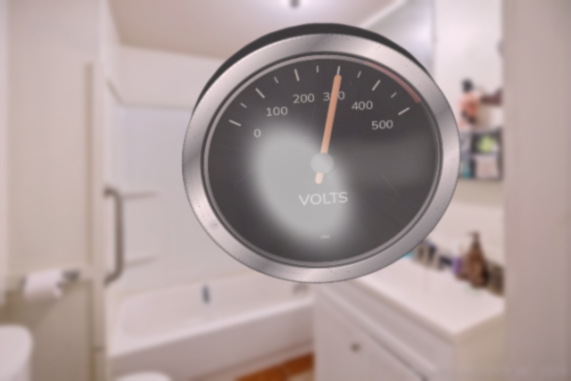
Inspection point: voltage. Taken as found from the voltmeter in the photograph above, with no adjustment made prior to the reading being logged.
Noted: 300 V
